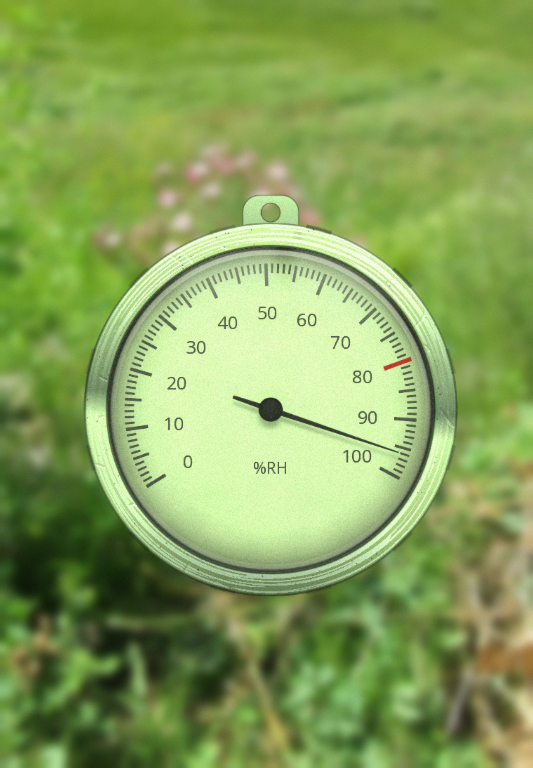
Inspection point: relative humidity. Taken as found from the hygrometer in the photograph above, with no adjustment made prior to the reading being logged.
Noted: 96 %
